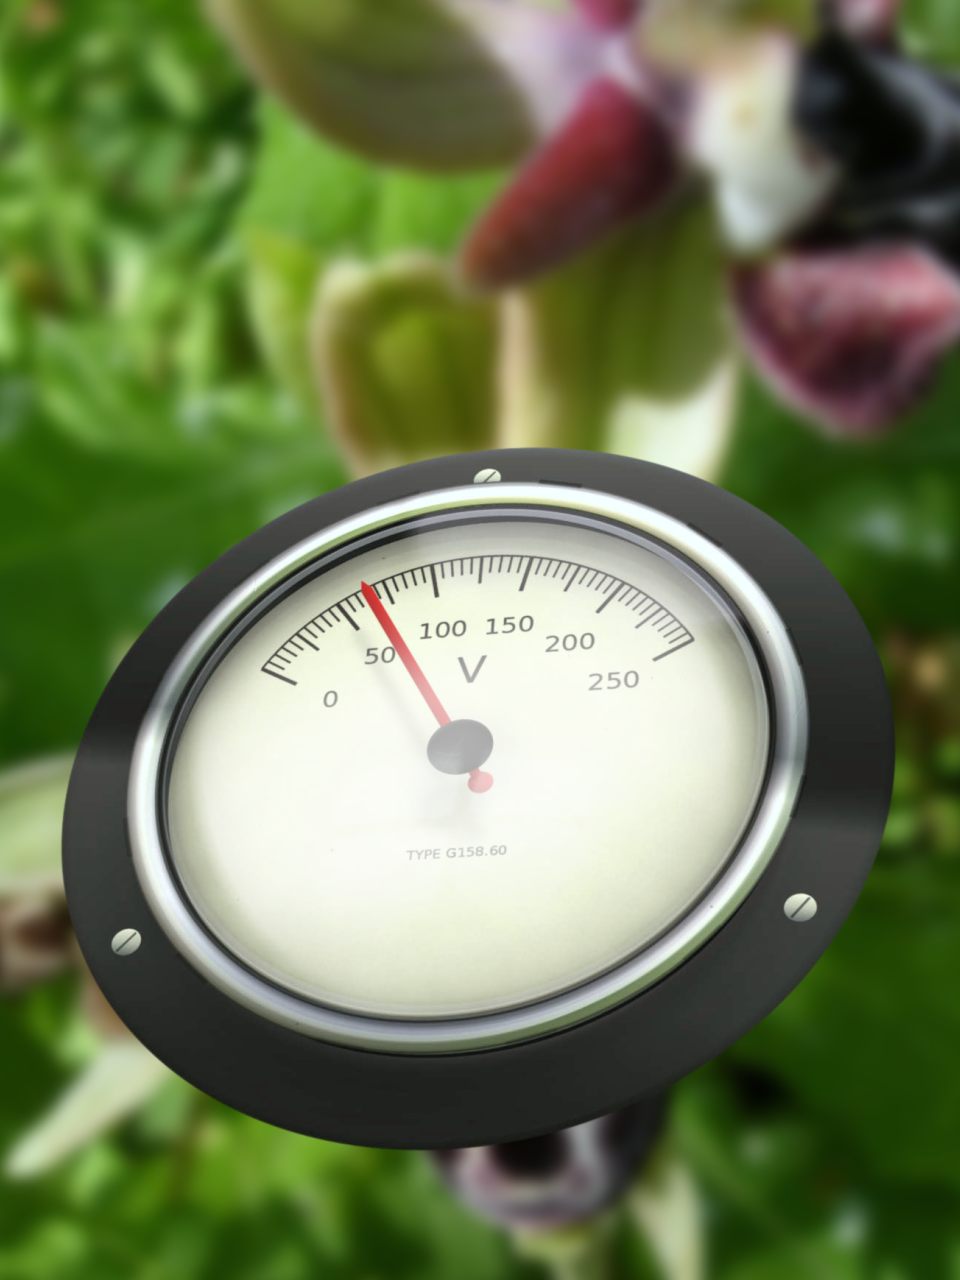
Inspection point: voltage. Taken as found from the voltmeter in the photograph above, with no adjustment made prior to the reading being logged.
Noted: 65 V
